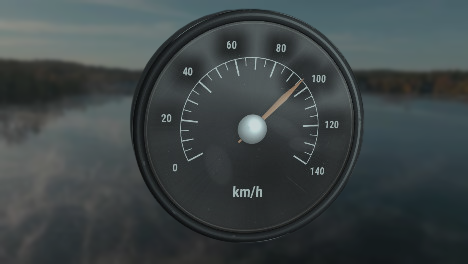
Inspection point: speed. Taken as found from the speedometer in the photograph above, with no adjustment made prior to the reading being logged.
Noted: 95 km/h
